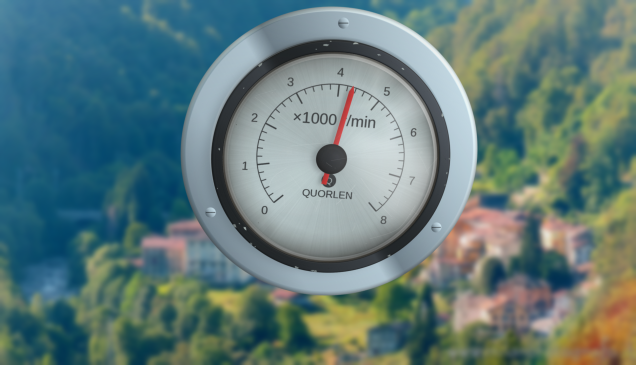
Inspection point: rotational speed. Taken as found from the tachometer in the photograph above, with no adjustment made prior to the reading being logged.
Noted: 4300 rpm
